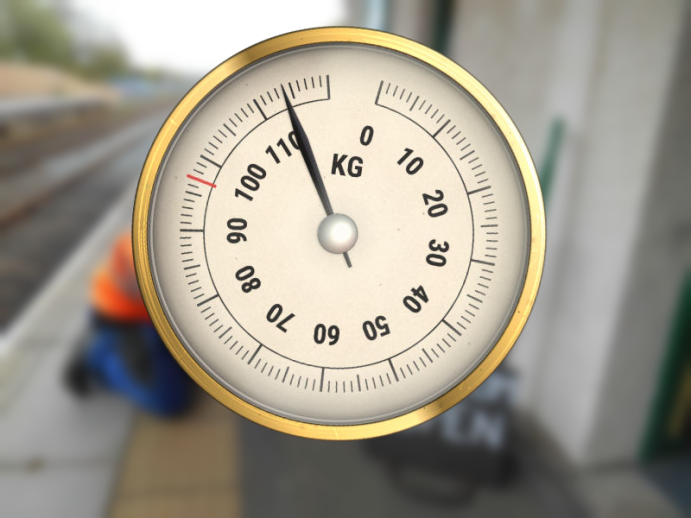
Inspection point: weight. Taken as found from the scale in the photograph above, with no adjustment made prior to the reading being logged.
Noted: 114 kg
